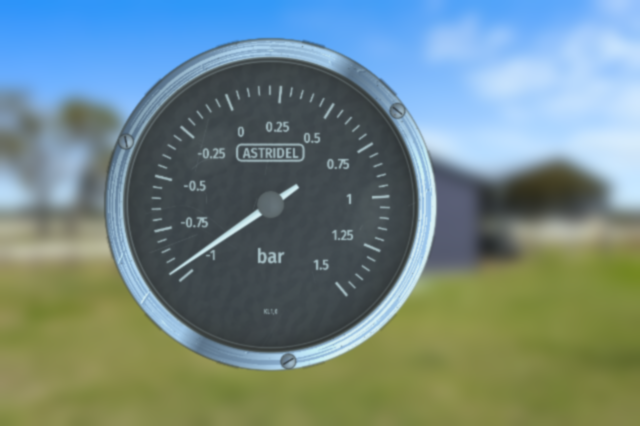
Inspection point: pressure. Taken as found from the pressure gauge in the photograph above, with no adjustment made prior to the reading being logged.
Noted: -0.95 bar
